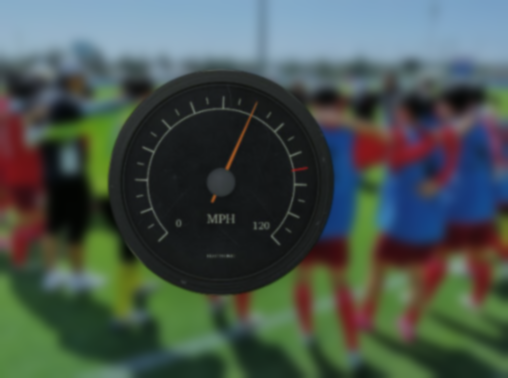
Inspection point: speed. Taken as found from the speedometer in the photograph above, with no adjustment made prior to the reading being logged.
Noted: 70 mph
